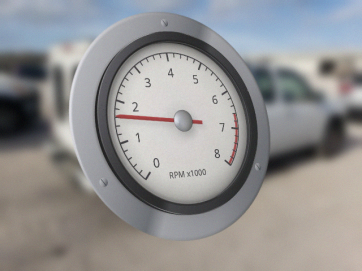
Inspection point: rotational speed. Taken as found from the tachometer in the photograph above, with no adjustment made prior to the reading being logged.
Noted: 1600 rpm
